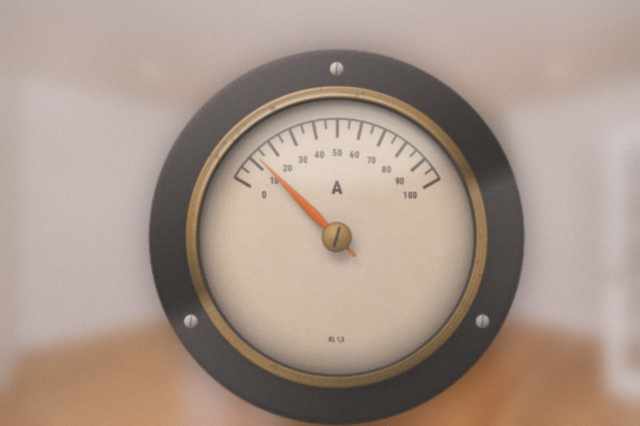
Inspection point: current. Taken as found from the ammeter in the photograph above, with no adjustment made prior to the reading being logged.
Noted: 12.5 A
